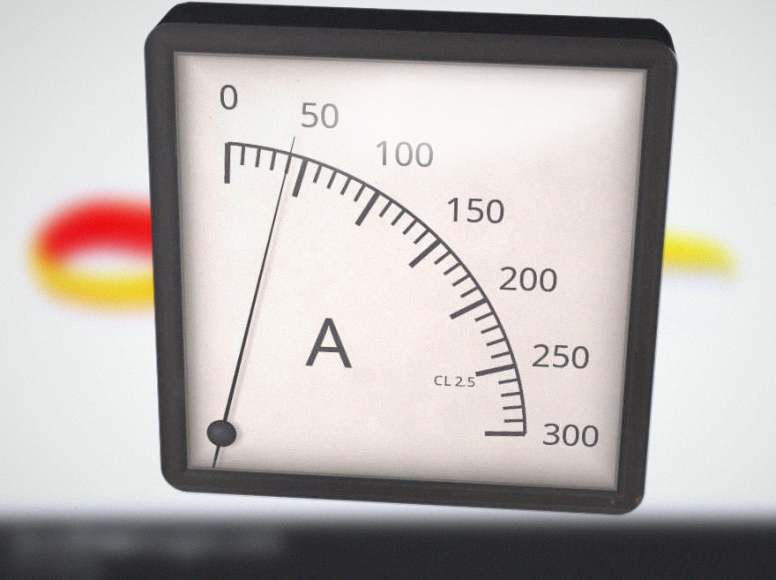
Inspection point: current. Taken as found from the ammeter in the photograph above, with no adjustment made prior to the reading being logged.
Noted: 40 A
